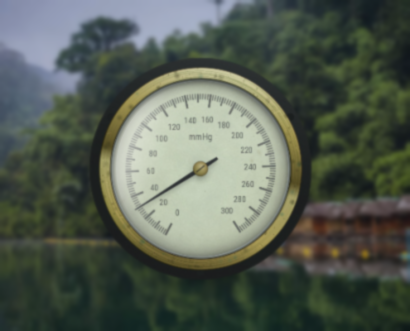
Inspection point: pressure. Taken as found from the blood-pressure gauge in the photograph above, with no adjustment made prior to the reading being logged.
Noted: 30 mmHg
